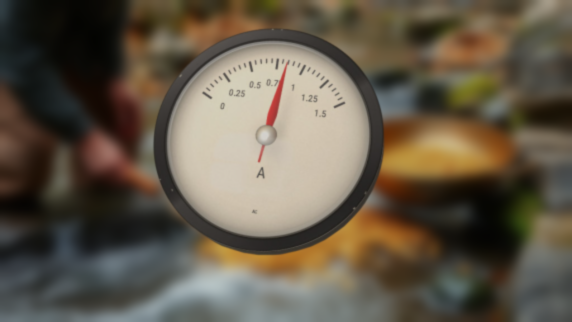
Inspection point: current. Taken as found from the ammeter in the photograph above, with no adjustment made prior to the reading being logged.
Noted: 0.85 A
